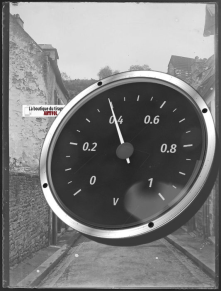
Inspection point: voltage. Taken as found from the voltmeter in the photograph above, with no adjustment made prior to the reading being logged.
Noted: 0.4 V
